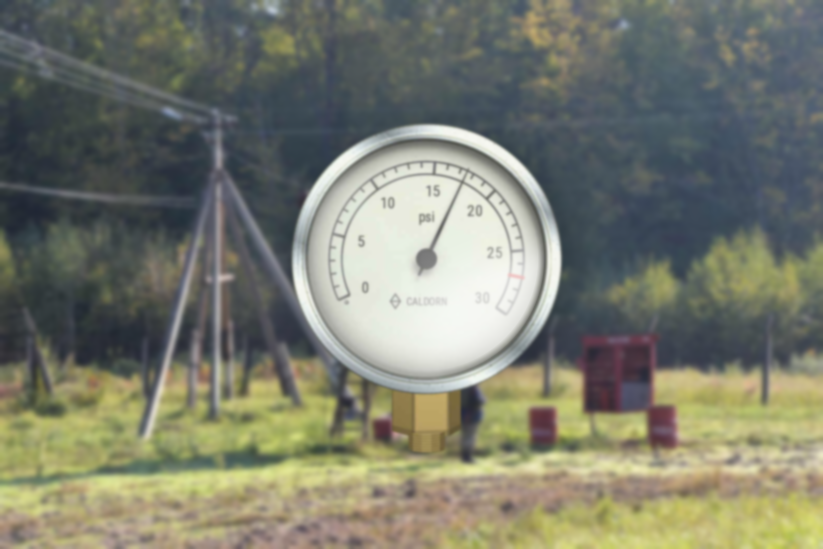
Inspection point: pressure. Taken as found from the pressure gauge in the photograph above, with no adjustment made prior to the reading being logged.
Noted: 17.5 psi
